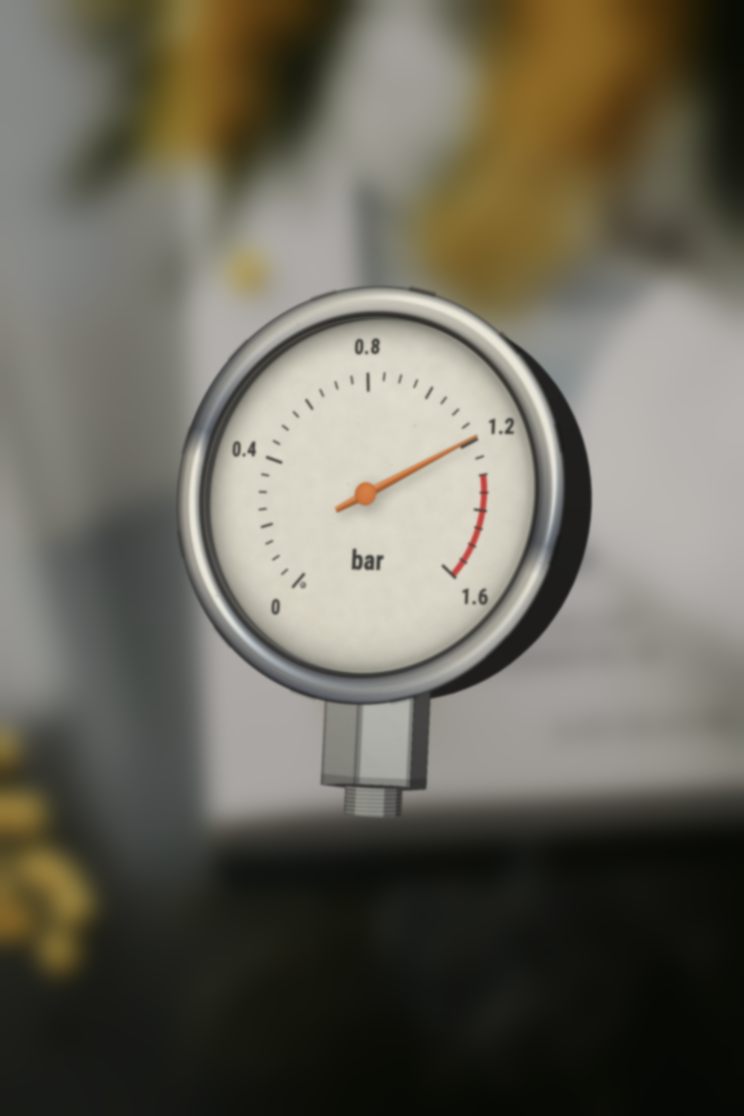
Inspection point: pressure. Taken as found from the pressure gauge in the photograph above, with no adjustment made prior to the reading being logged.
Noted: 1.2 bar
